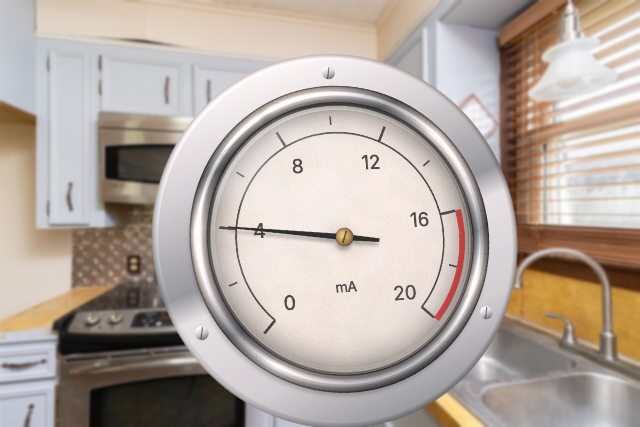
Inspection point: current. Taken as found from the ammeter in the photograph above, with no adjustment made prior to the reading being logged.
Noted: 4 mA
